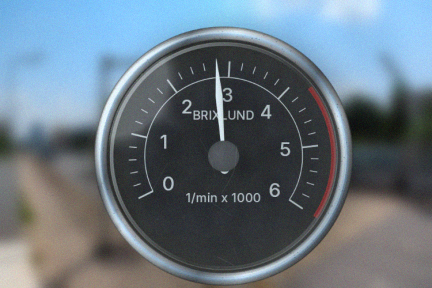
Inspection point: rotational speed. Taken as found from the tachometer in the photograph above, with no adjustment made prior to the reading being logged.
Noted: 2800 rpm
